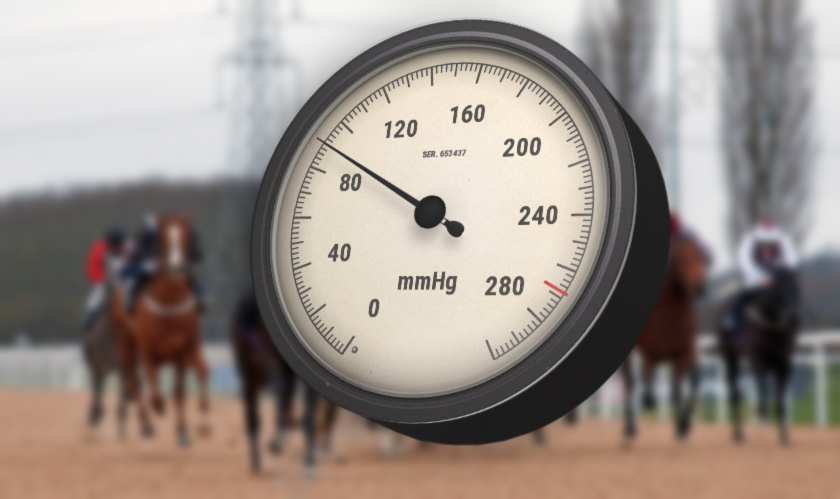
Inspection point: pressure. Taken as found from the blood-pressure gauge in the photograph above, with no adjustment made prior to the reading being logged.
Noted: 90 mmHg
